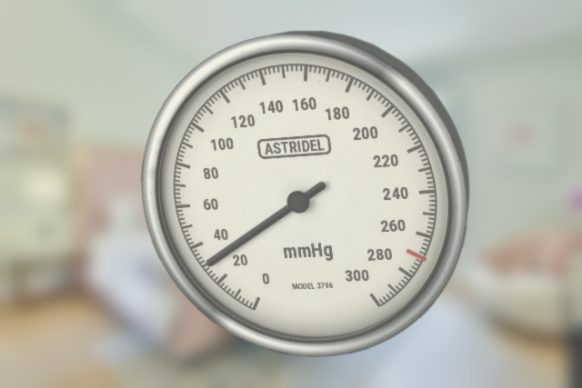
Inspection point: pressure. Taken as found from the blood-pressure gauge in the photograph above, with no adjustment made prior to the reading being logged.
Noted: 30 mmHg
